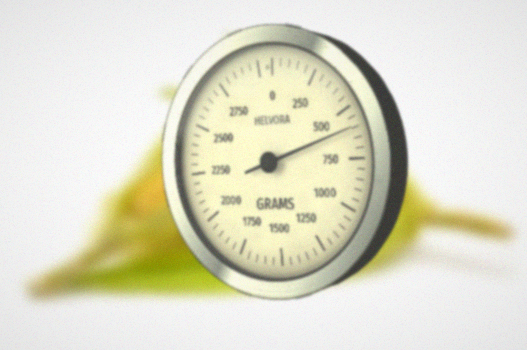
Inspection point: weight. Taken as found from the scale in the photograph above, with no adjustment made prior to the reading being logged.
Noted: 600 g
